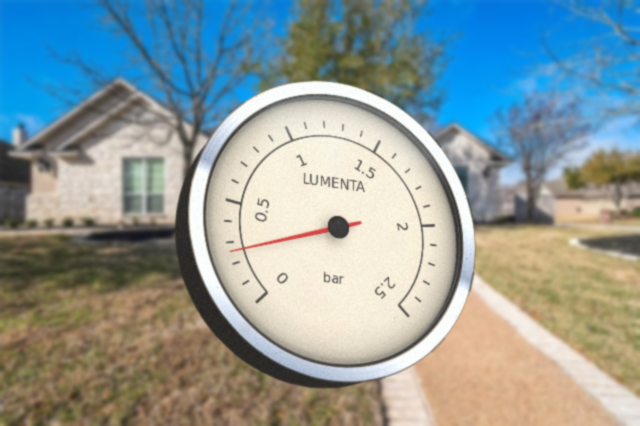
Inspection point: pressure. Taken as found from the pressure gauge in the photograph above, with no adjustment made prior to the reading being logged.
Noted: 0.25 bar
